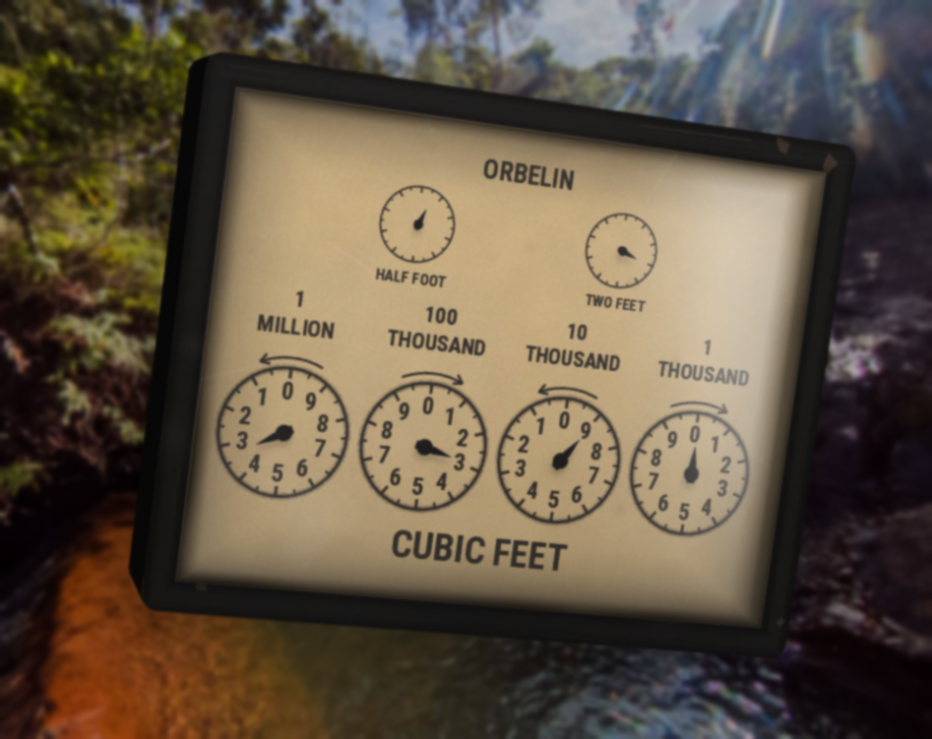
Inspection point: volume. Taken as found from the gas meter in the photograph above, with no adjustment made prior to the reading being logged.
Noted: 329000 ft³
